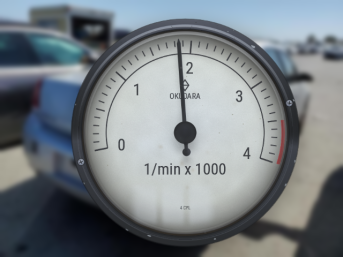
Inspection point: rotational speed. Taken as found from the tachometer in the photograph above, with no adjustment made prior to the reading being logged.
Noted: 1850 rpm
